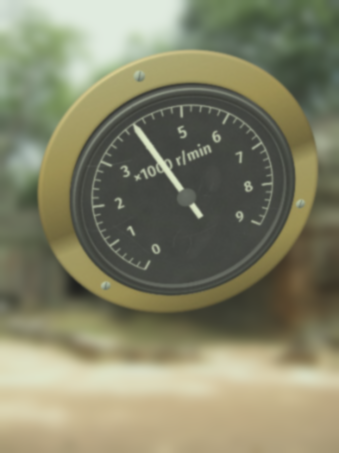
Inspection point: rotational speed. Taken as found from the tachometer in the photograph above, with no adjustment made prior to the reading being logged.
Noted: 4000 rpm
